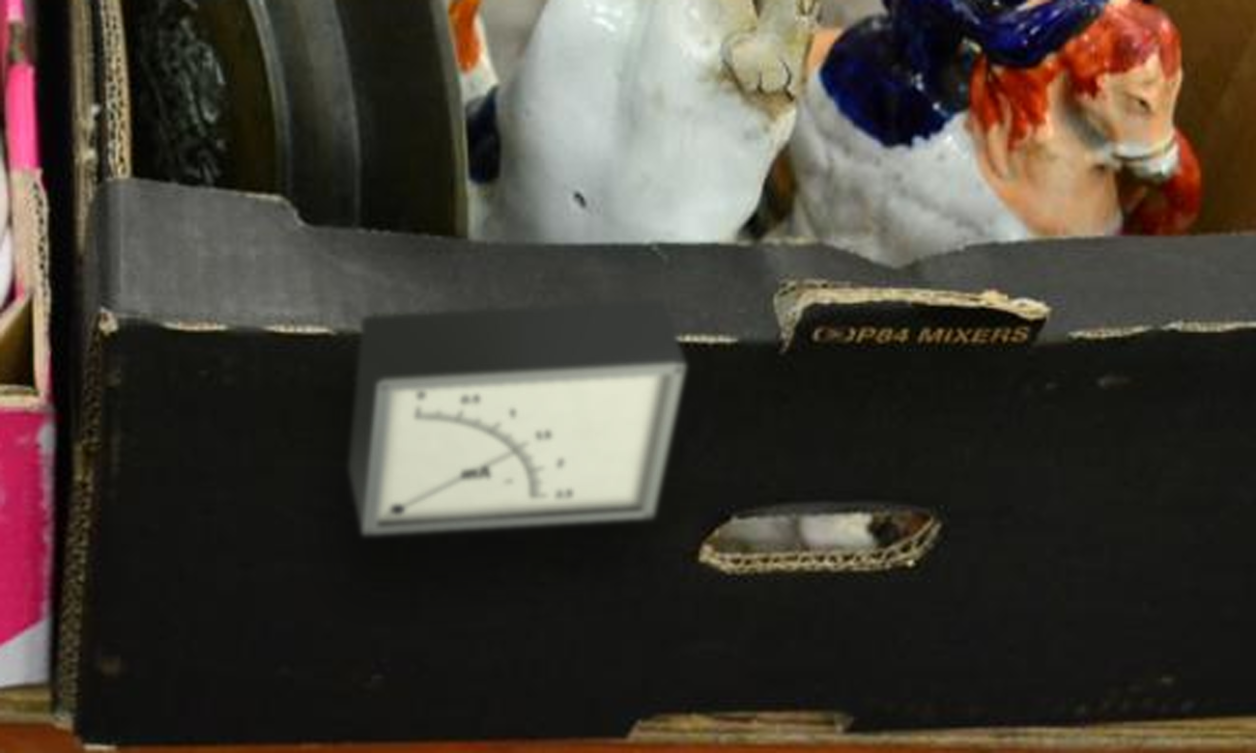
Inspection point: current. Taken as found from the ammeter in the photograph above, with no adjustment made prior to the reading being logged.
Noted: 1.5 mA
